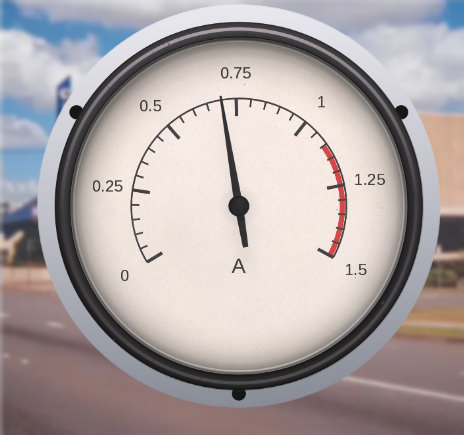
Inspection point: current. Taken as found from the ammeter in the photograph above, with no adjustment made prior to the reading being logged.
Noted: 0.7 A
